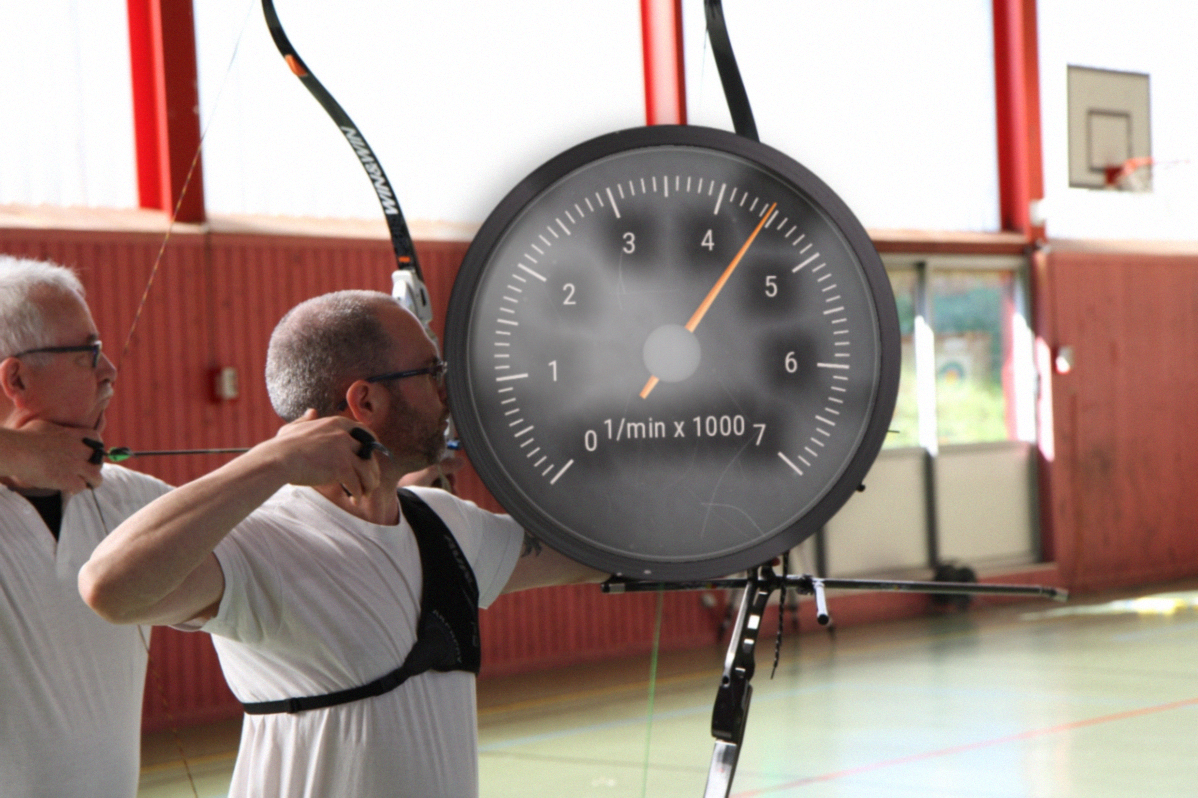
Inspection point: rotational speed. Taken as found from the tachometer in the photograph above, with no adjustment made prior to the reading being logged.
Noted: 4450 rpm
